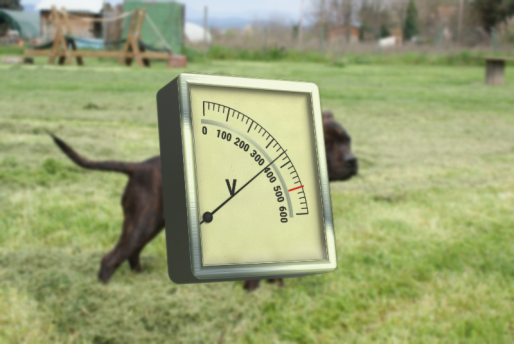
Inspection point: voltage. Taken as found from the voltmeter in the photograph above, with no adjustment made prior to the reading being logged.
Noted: 360 V
